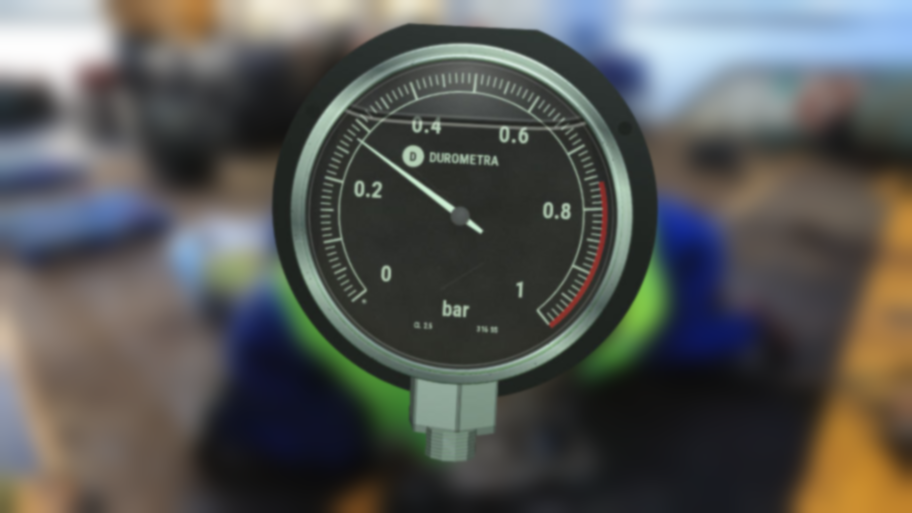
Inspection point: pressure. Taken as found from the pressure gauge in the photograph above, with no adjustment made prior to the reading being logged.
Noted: 0.28 bar
